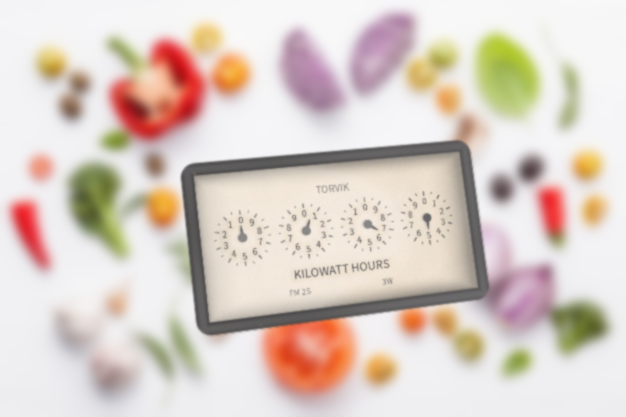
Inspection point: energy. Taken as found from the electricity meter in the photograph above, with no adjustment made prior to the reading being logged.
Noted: 65 kWh
